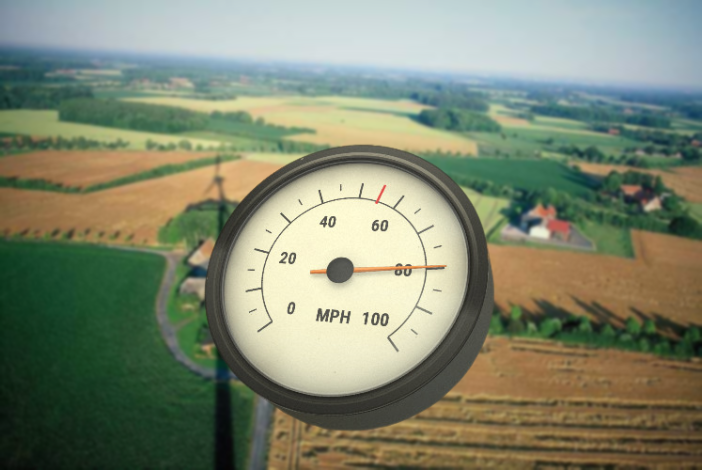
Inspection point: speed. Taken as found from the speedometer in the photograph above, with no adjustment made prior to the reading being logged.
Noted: 80 mph
